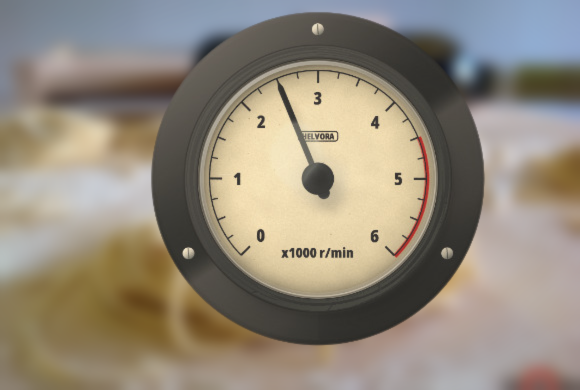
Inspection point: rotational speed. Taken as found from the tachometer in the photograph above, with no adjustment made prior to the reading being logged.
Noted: 2500 rpm
